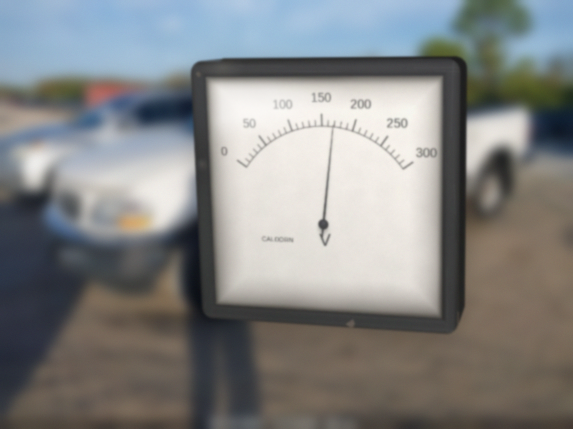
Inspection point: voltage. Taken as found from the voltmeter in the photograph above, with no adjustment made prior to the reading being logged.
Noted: 170 V
